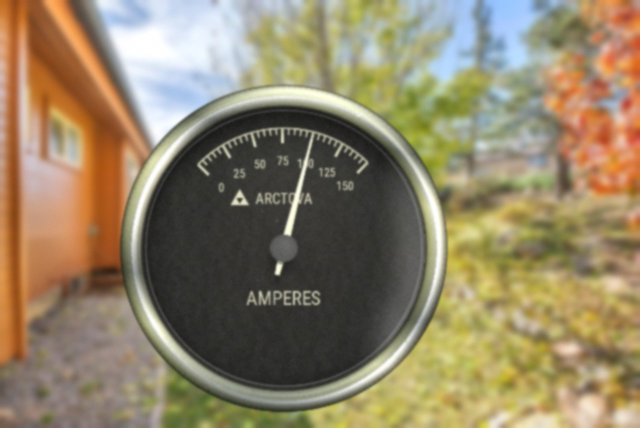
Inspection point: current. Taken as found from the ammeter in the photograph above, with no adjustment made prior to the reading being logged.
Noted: 100 A
